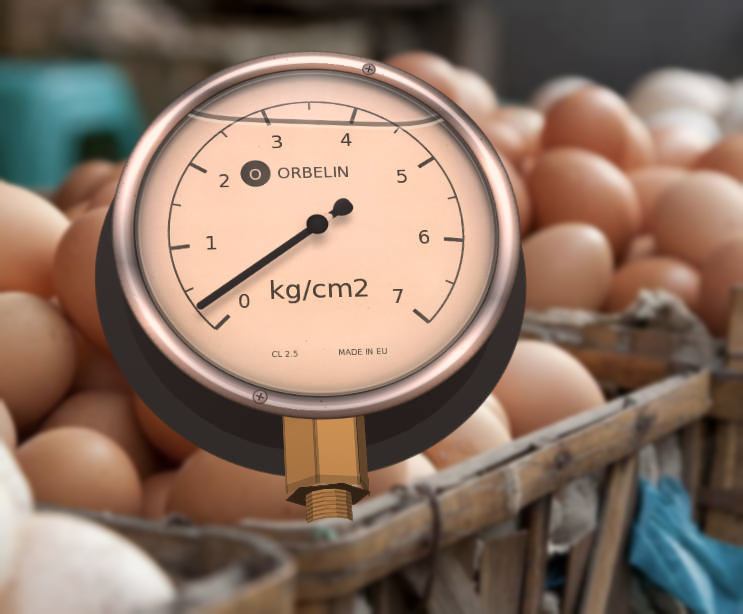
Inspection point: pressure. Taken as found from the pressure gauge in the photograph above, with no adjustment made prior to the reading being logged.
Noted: 0.25 kg/cm²
